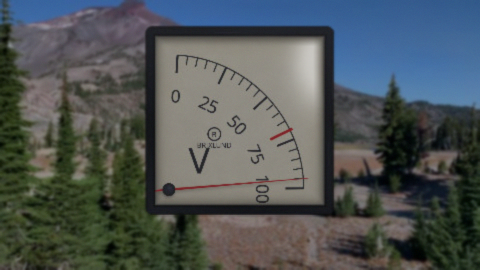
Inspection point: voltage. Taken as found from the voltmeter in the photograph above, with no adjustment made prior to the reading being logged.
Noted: 95 V
